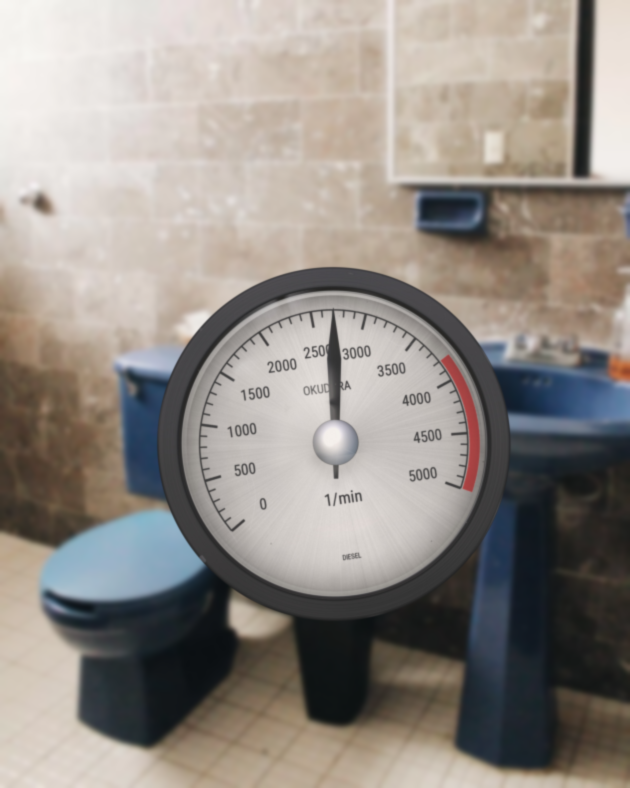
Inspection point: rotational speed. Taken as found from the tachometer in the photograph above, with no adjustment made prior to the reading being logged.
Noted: 2700 rpm
